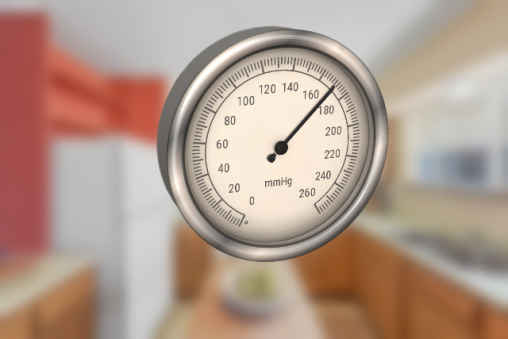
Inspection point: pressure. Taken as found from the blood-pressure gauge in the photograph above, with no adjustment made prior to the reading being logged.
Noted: 170 mmHg
